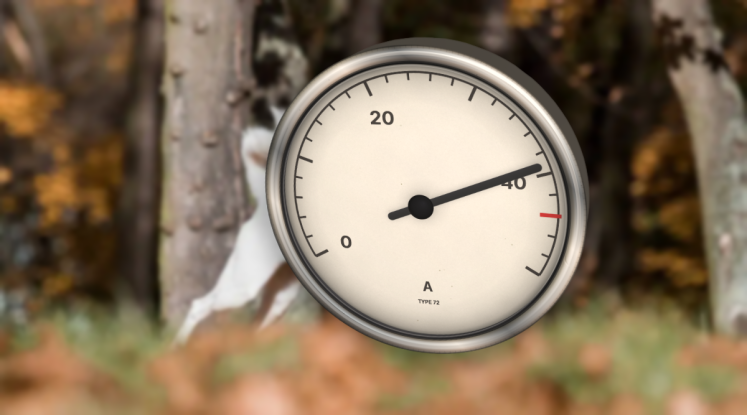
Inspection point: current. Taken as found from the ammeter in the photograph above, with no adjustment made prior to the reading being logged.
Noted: 39 A
